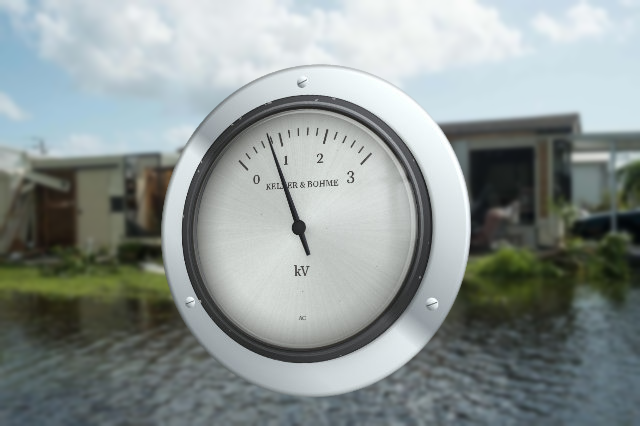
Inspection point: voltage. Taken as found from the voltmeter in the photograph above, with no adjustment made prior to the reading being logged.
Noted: 0.8 kV
